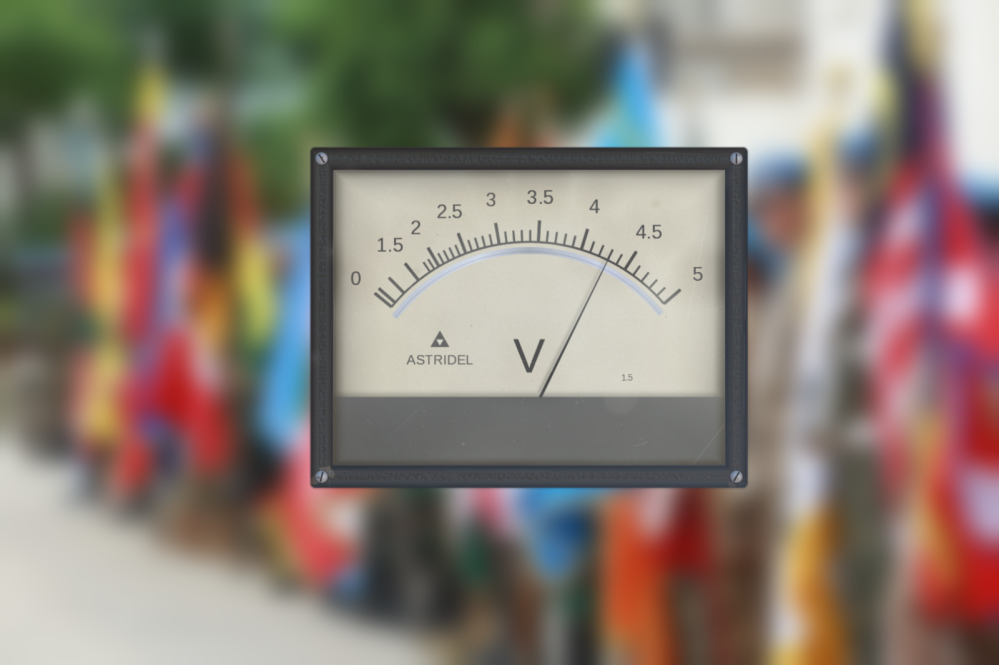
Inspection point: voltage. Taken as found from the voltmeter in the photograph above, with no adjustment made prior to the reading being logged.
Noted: 4.3 V
